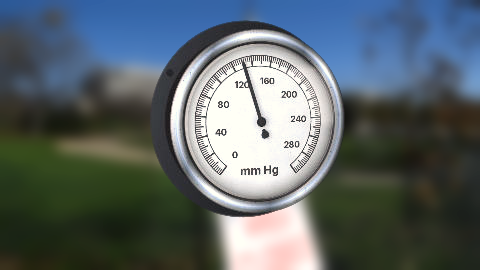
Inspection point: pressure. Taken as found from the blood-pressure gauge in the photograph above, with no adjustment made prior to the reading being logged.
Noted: 130 mmHg
